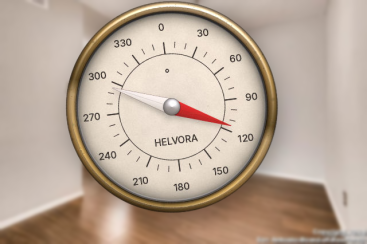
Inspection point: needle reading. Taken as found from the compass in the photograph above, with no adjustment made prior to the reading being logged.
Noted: 115 °
